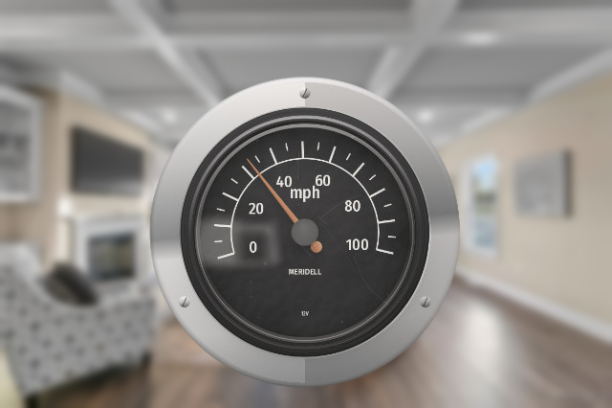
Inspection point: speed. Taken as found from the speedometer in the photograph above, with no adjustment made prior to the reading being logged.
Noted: 32.5 mph
